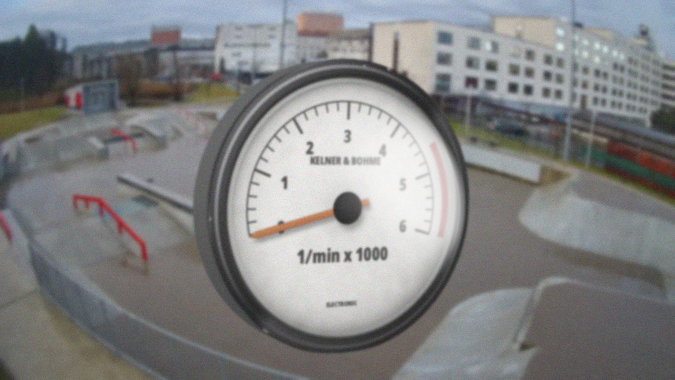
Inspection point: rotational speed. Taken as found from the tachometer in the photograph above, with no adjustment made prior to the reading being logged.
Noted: 0 rpm
